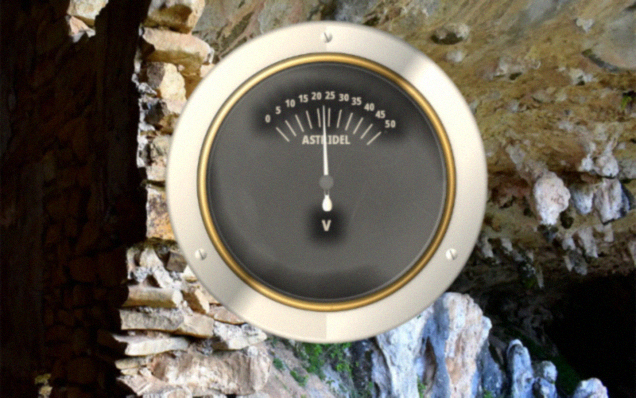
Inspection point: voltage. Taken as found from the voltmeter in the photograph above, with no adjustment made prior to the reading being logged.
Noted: 22.5 V
